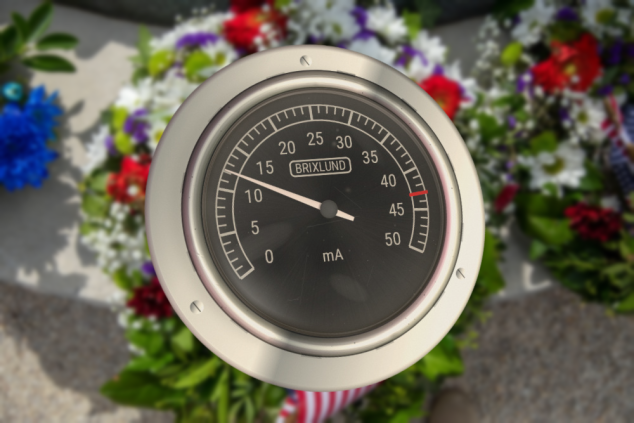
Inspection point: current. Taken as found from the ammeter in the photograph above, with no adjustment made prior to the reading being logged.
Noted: 12 mA
